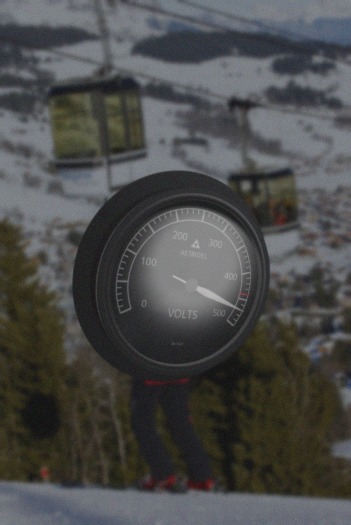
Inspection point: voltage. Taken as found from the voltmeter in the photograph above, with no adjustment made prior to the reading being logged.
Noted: 470 V
